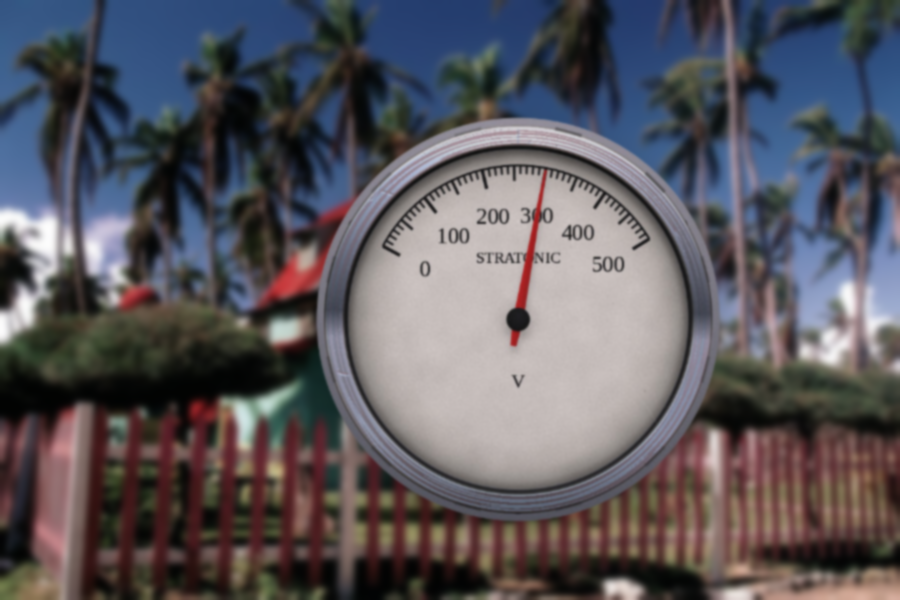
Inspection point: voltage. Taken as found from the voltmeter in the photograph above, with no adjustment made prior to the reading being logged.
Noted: 300 V
